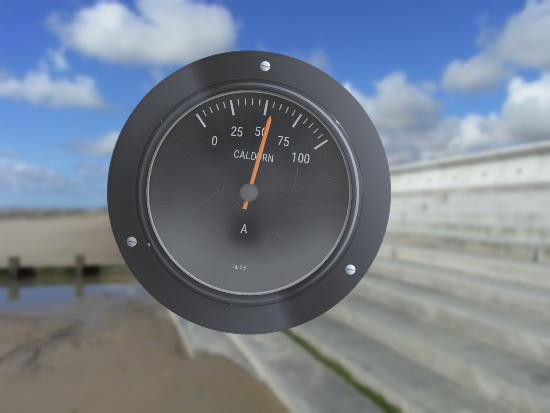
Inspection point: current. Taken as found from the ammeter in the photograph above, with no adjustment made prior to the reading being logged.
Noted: 55 A
